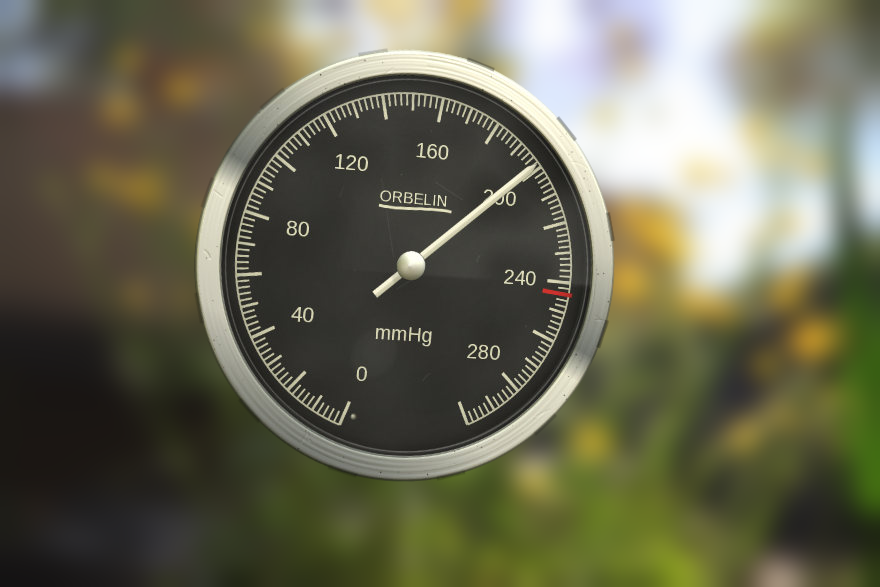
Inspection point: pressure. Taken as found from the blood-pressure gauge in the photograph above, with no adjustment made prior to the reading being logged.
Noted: 198 mmHg
